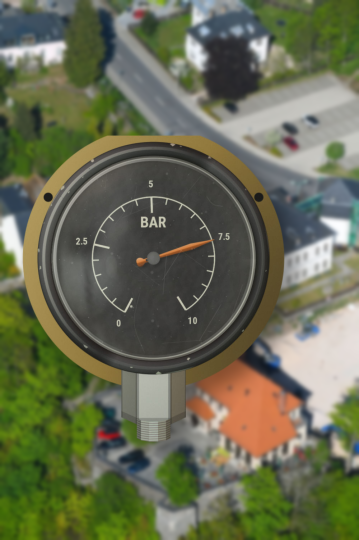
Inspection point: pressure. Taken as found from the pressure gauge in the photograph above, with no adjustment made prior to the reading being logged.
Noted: 7.5 bar
